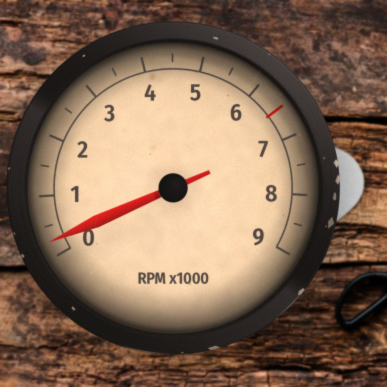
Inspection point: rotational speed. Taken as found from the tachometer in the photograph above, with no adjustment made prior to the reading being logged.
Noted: 250 rpm
